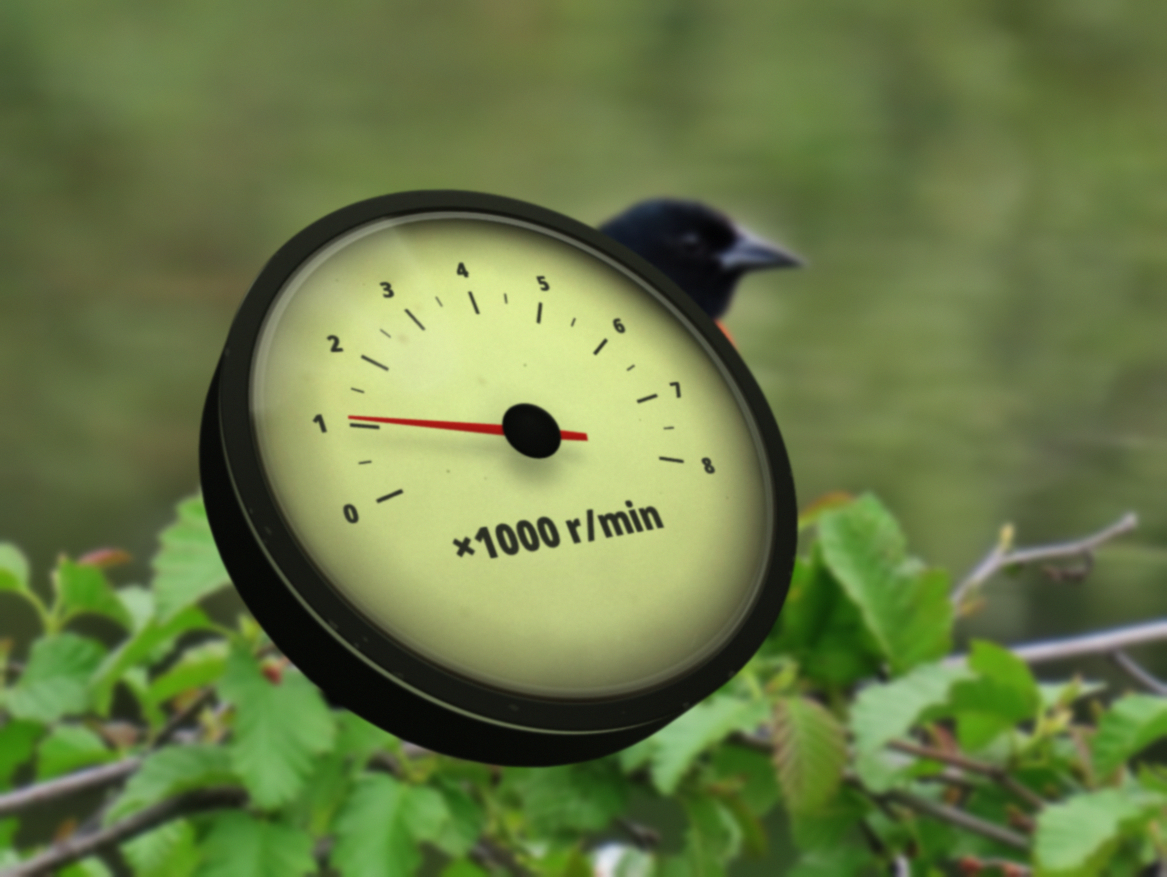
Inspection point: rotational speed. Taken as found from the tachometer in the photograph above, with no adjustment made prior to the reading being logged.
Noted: 1000 rpm
